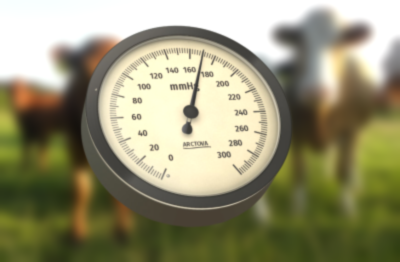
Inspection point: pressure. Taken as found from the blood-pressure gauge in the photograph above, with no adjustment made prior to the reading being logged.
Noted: 170 mmHg
